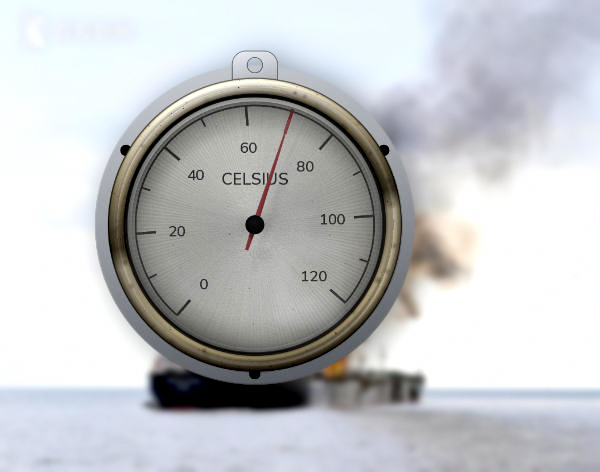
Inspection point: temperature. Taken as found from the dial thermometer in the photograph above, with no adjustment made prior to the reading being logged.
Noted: 70 °C
